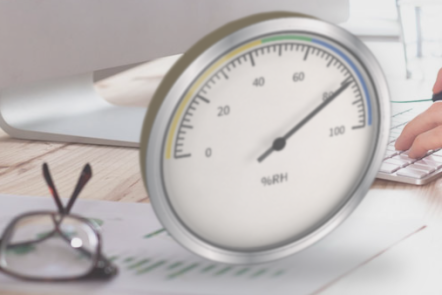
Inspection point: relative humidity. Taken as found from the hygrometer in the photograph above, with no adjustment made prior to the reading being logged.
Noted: 80 %
